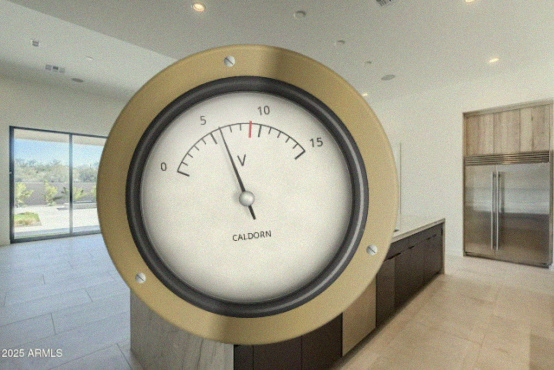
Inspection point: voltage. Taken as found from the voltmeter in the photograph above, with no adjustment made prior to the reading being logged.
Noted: 6 V
